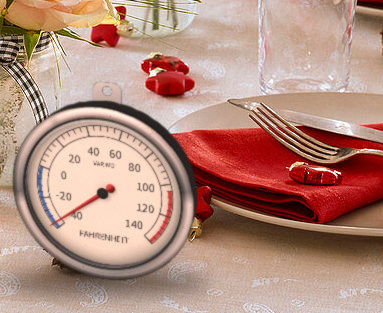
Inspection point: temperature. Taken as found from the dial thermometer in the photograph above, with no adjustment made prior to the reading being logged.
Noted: -36 °F
